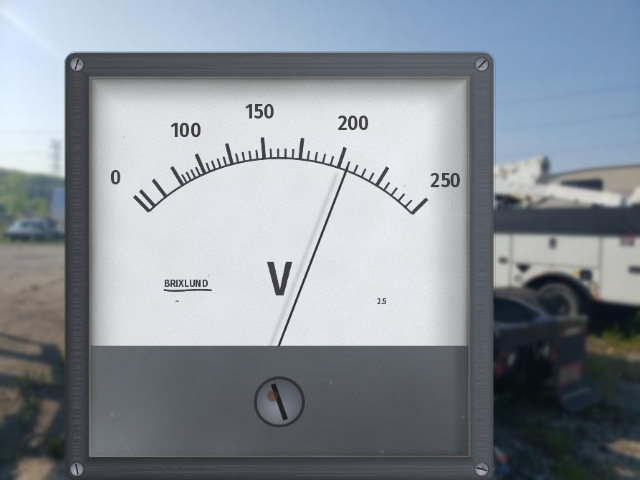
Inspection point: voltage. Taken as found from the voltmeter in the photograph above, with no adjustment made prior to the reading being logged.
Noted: 205 V
